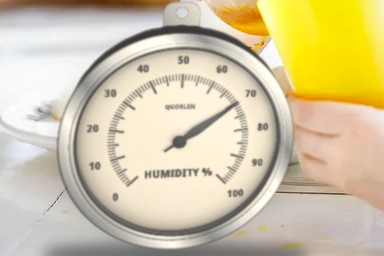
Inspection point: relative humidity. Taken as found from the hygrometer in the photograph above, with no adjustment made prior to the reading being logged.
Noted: 70 %
